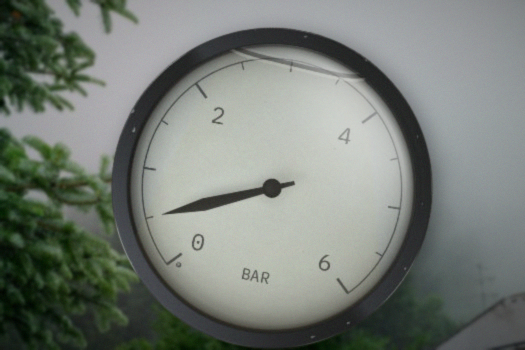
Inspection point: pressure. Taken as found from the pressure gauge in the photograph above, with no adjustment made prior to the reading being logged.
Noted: 0.5 bar
